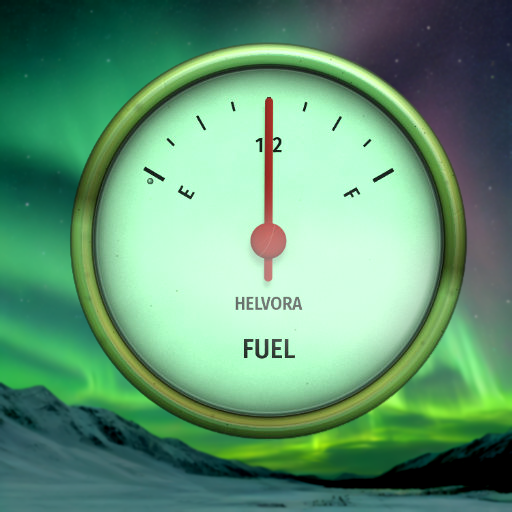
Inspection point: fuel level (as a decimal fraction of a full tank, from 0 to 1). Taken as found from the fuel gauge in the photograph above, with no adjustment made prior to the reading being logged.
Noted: 0.5
